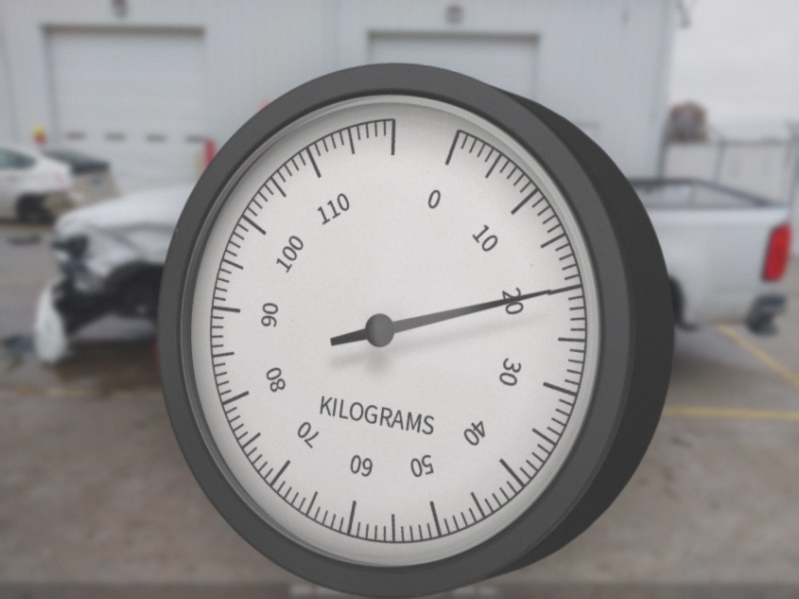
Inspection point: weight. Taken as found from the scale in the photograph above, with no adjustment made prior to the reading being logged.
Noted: 20 kg
